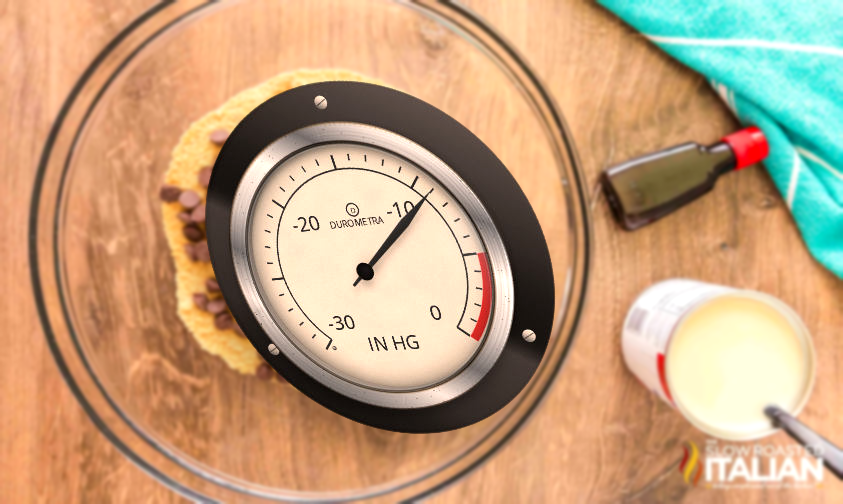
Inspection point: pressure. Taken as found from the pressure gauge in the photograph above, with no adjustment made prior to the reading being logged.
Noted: -9 inHg
